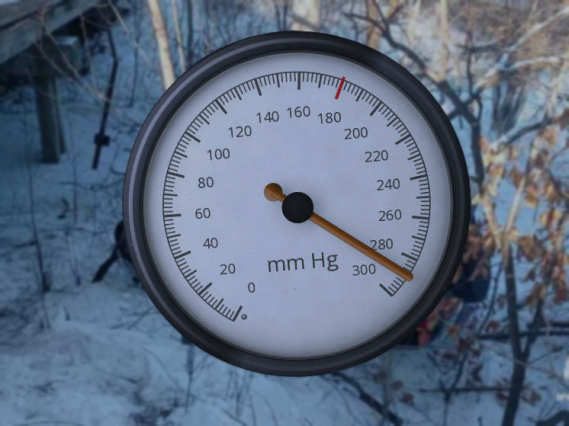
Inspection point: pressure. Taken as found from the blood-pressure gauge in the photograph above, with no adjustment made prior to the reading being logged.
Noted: 288 mmHg
